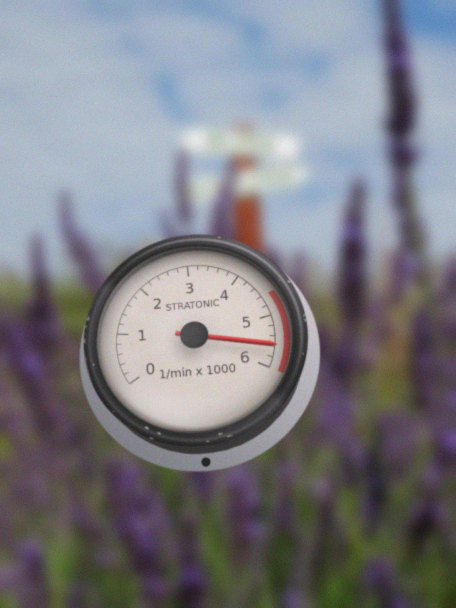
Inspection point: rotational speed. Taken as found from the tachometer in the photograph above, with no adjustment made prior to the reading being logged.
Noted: 5600 rpm
